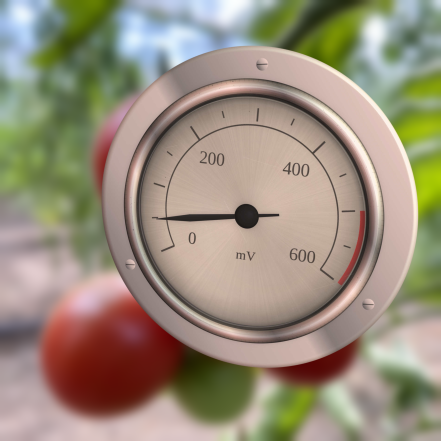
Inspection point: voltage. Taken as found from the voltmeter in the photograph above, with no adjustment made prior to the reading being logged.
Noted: 50 mV
